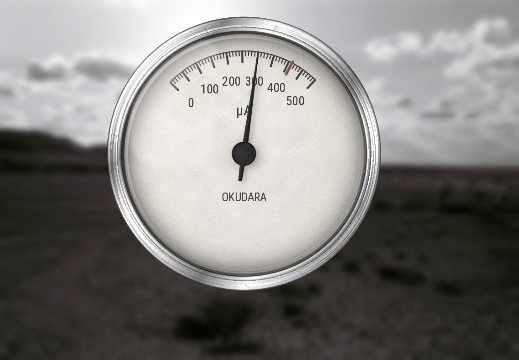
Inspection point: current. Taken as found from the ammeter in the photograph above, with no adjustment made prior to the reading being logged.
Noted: 300 µA
